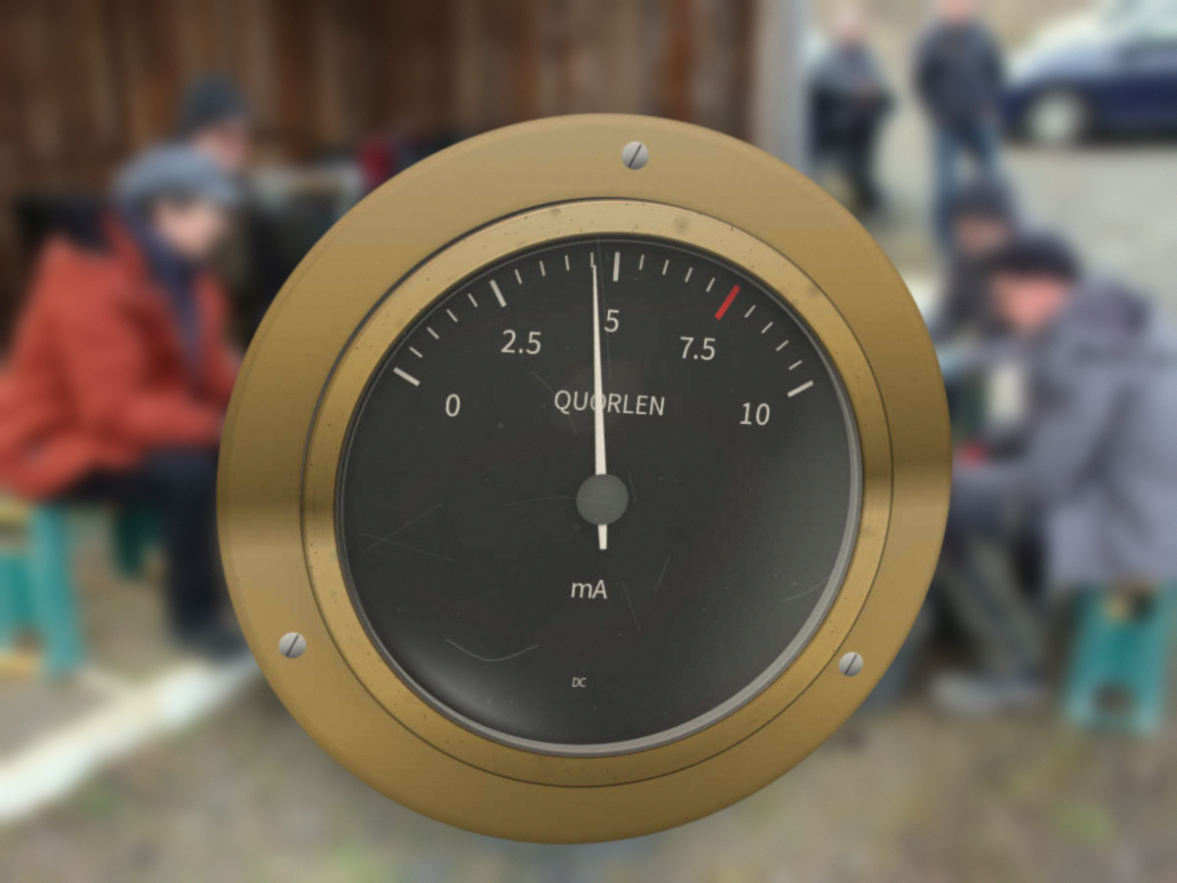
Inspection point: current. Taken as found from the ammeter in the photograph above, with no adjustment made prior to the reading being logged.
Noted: 4.5 mA
